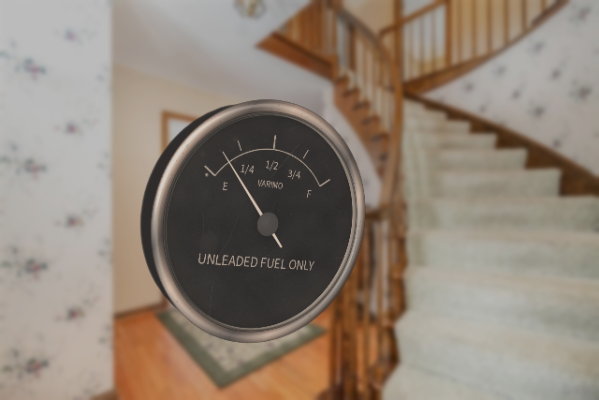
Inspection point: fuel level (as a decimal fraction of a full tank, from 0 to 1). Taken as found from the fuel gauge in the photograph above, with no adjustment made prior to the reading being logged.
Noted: 0.125
